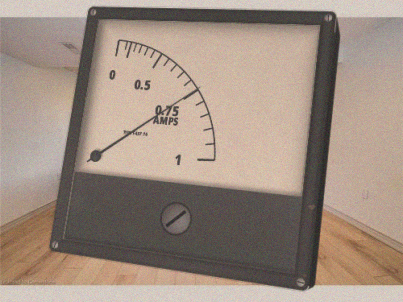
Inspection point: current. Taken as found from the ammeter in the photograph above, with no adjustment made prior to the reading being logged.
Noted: 0.75 A
